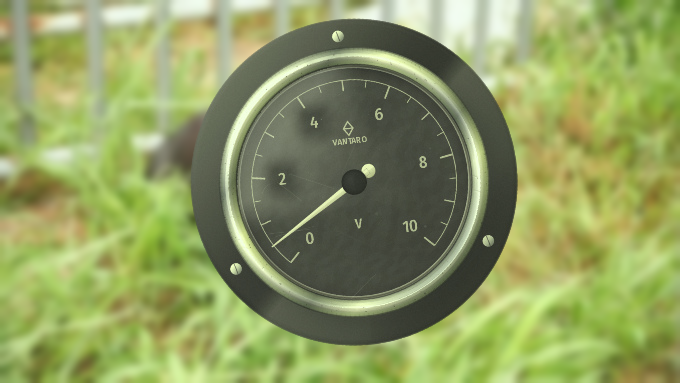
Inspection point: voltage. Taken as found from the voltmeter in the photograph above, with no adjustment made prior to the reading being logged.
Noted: 0.5 V
